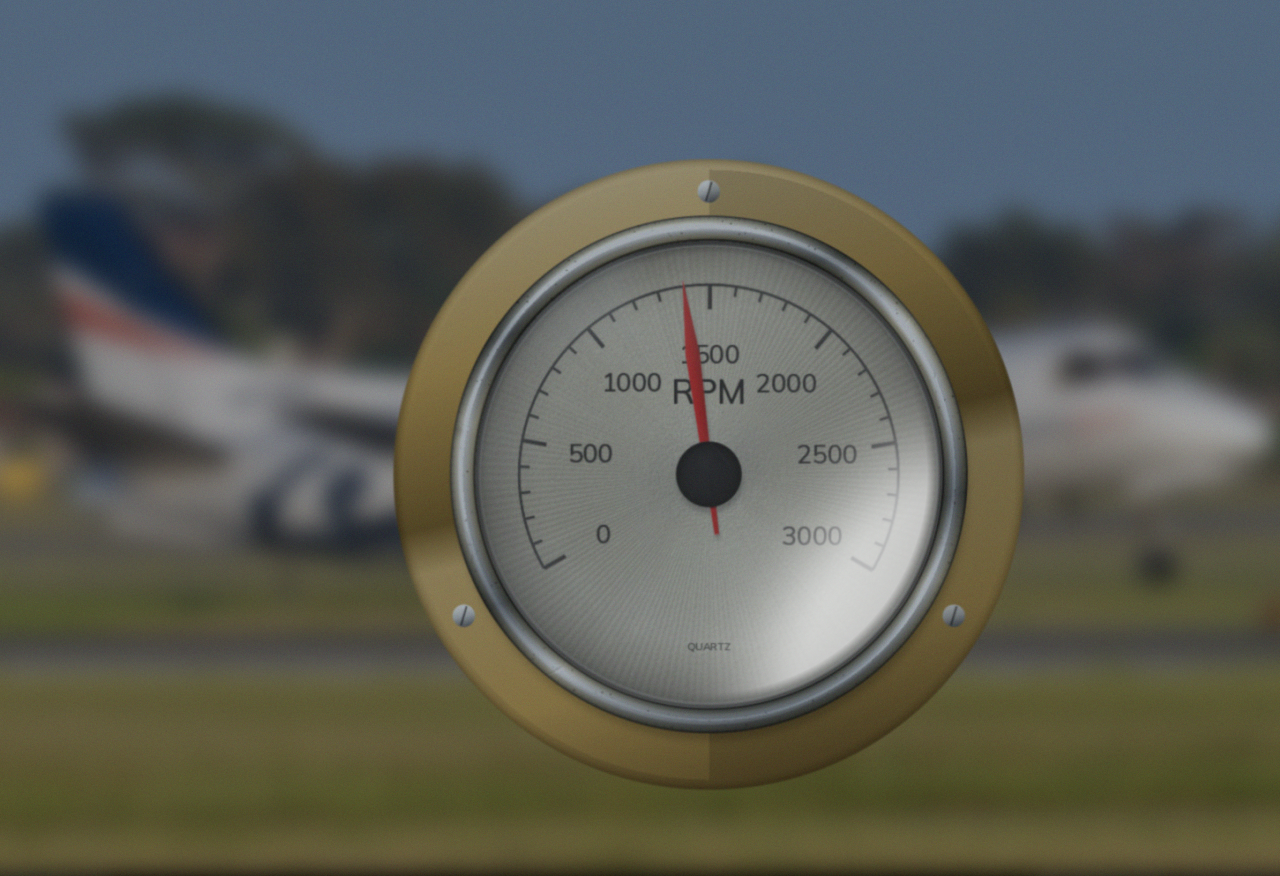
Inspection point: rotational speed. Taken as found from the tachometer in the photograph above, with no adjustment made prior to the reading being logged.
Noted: 1400 rpm
